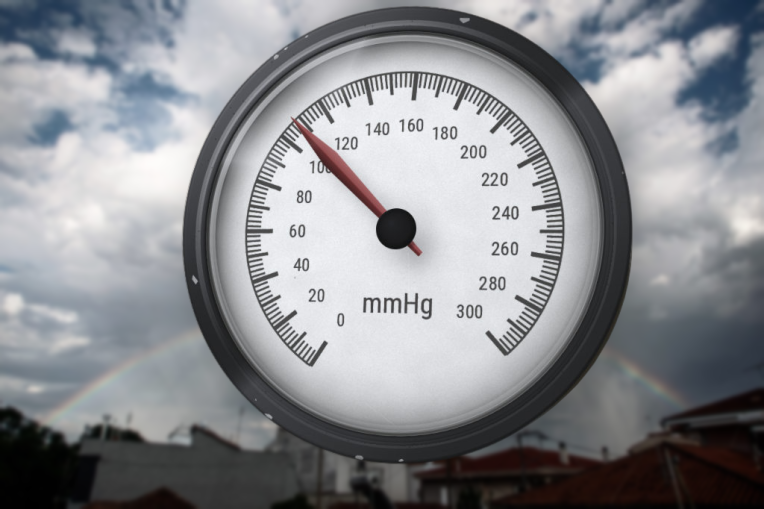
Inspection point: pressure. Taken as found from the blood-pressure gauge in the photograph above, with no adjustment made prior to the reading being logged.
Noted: 108 mmHg
